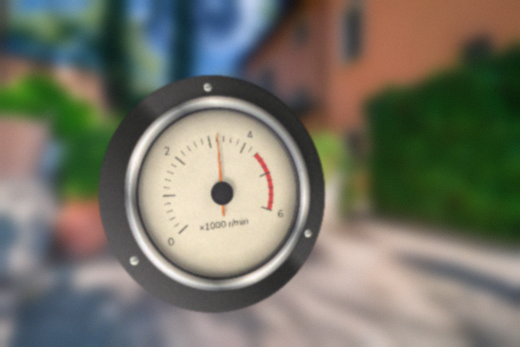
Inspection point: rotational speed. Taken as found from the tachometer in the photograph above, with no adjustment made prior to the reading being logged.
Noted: 3200 rpm
